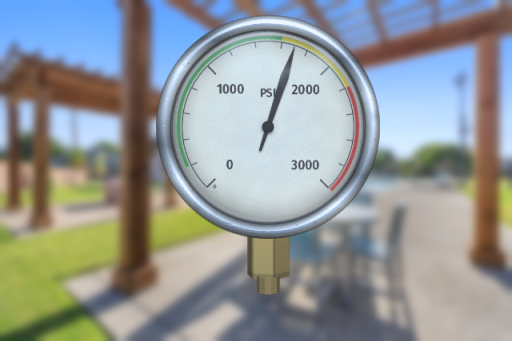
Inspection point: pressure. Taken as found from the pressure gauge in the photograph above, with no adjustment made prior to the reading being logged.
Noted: 1700 psi
